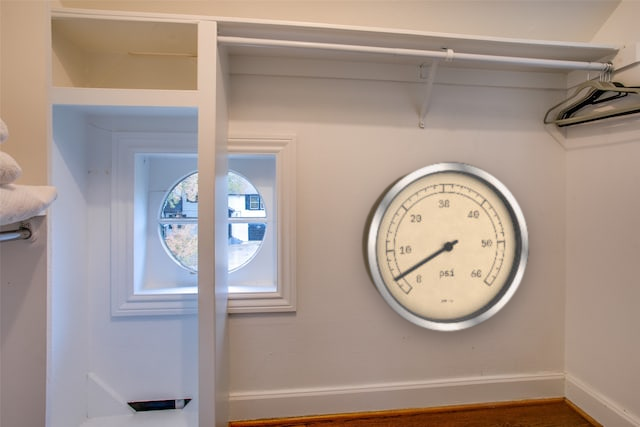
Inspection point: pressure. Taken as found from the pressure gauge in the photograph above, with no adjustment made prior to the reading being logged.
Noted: 4 psi
